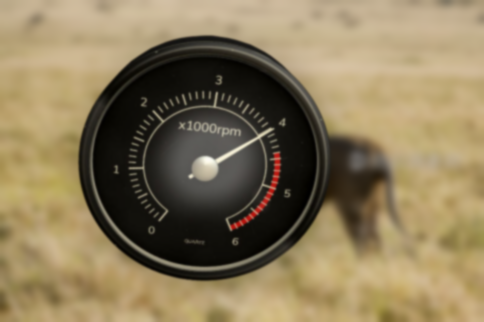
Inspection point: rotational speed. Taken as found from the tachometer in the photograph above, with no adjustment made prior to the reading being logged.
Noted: 4000 rpm
